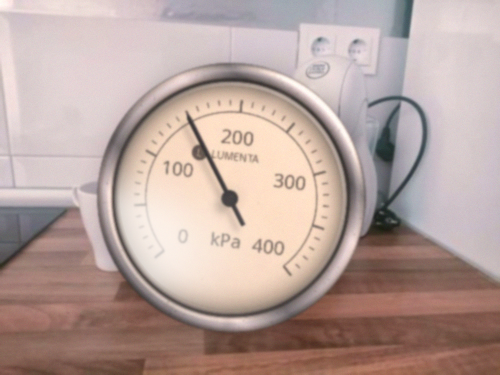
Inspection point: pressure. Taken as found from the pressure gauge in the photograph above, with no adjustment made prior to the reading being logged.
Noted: 150 kPa
